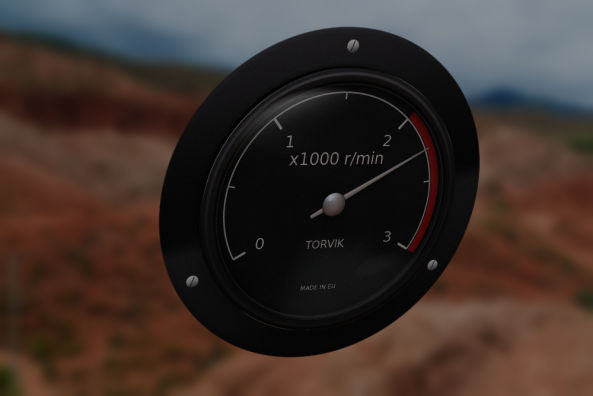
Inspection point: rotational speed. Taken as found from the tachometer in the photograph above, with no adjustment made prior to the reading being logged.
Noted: 2250 rpm
